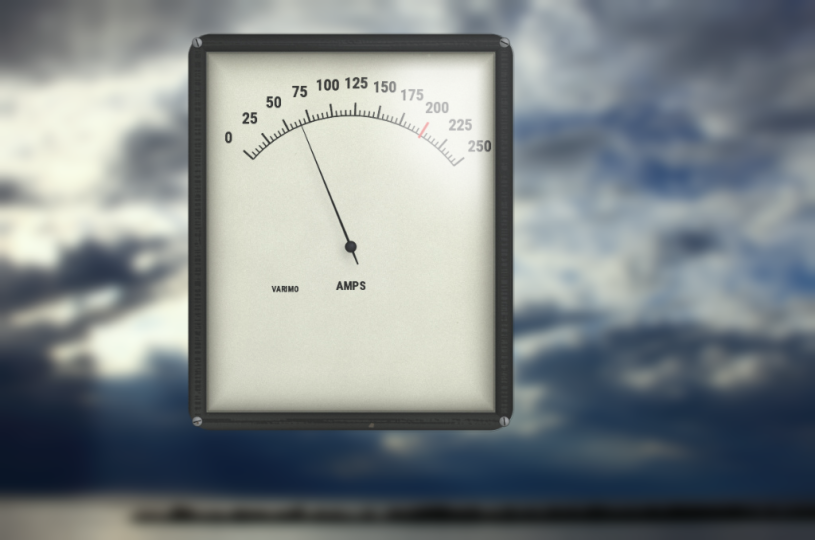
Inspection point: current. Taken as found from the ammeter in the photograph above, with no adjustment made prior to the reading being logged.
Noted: 65 A
